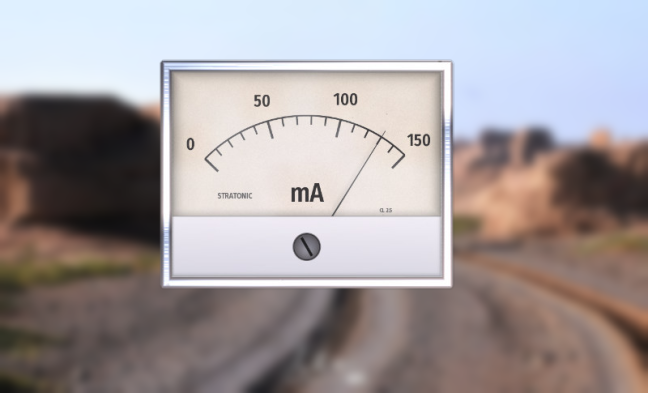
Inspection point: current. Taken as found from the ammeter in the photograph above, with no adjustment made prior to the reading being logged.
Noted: 130 mA
